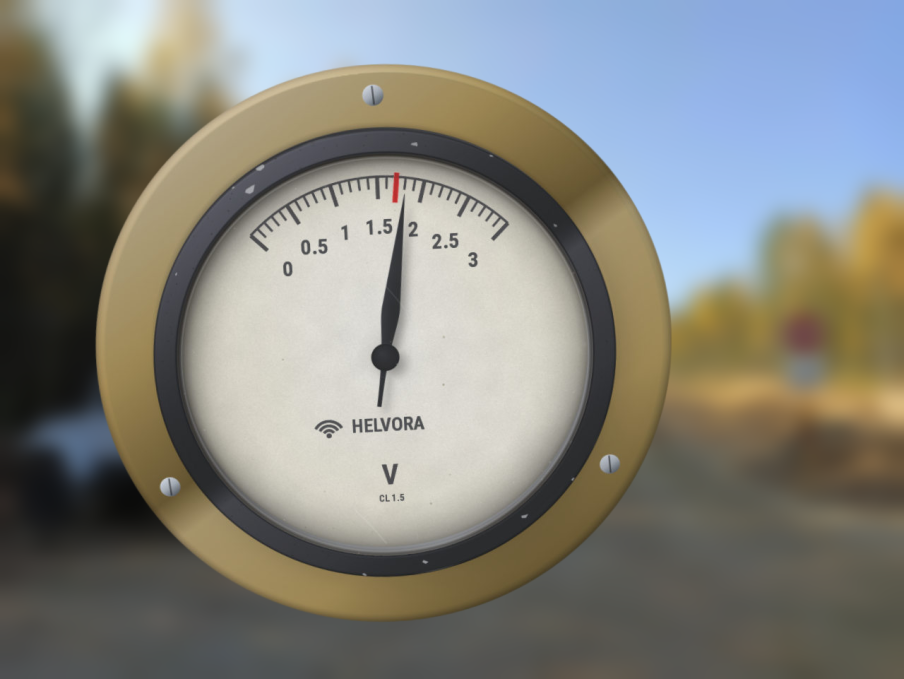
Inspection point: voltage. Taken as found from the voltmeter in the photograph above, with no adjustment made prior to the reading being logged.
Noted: 1.8 V
